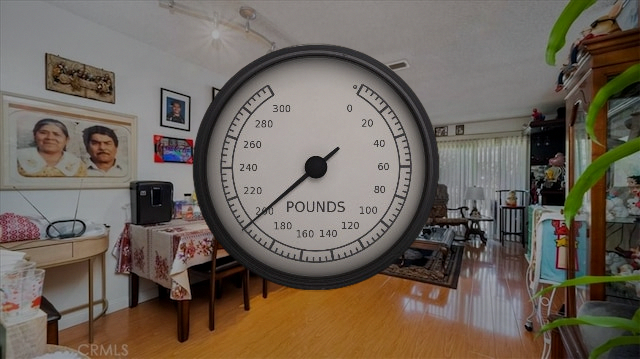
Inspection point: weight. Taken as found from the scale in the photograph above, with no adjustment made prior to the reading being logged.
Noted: 200 lb
